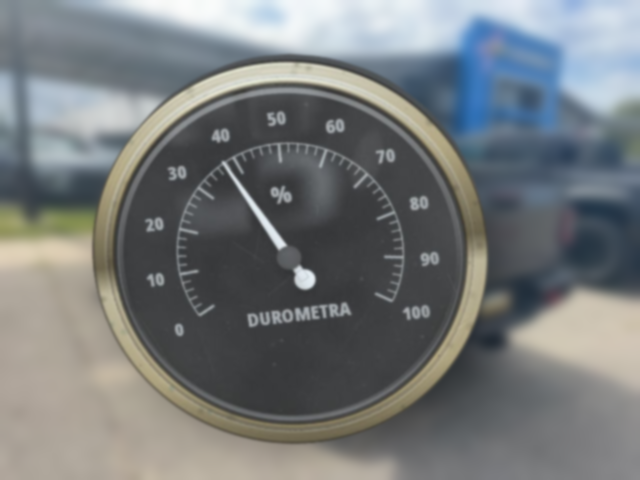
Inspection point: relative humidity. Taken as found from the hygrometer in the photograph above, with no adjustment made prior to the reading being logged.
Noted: 38 %
